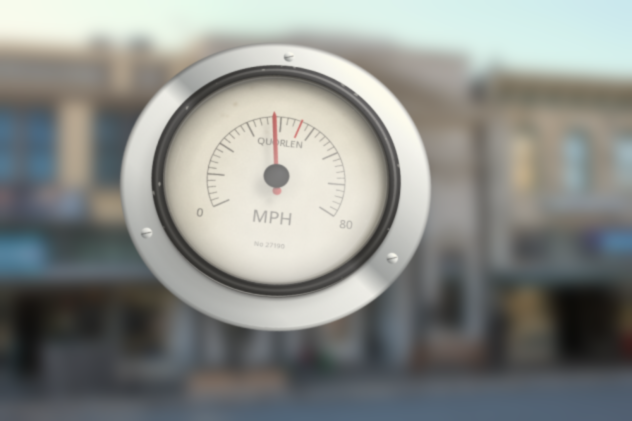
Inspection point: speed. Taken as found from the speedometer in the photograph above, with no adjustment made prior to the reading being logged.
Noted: 38 mph
